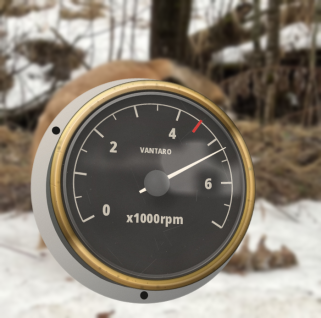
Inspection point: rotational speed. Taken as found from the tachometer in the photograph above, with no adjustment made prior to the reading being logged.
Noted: 5250 rpm
